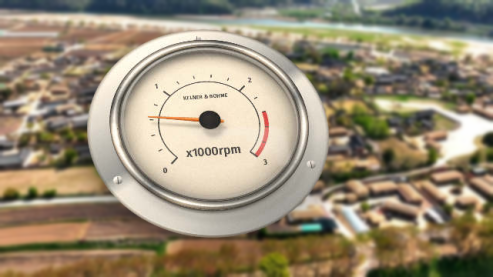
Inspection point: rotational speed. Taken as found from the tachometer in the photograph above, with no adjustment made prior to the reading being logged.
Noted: 600 rpm
